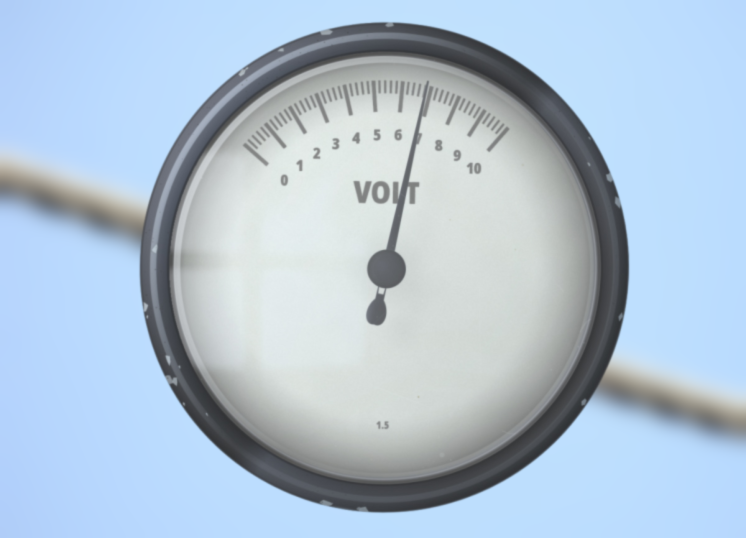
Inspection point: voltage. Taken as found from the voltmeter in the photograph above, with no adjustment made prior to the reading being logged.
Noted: 6.8 V
